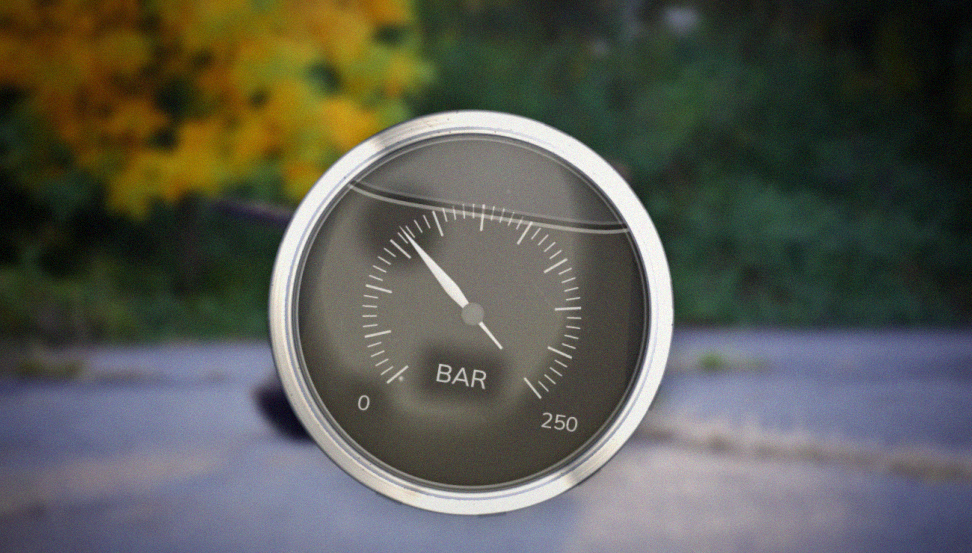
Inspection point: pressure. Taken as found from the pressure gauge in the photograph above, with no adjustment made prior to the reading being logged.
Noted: 82.5 bar
